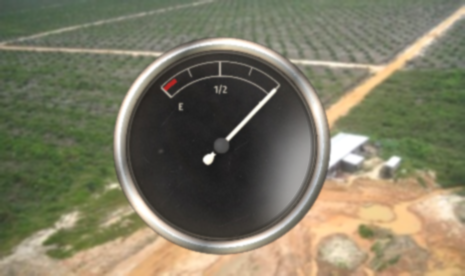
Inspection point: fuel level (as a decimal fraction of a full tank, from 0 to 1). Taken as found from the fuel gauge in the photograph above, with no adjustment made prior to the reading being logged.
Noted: 1
